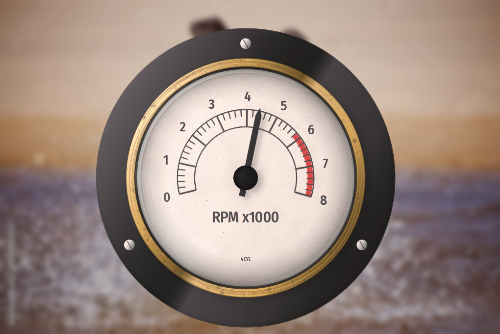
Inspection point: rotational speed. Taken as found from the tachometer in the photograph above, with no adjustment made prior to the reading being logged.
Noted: 4400 rpm
